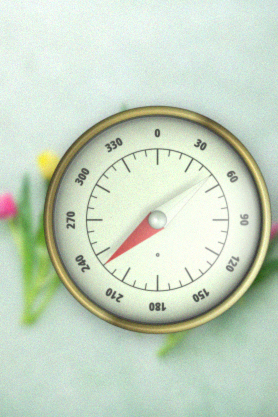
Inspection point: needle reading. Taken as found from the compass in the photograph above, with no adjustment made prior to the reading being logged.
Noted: 230 °
